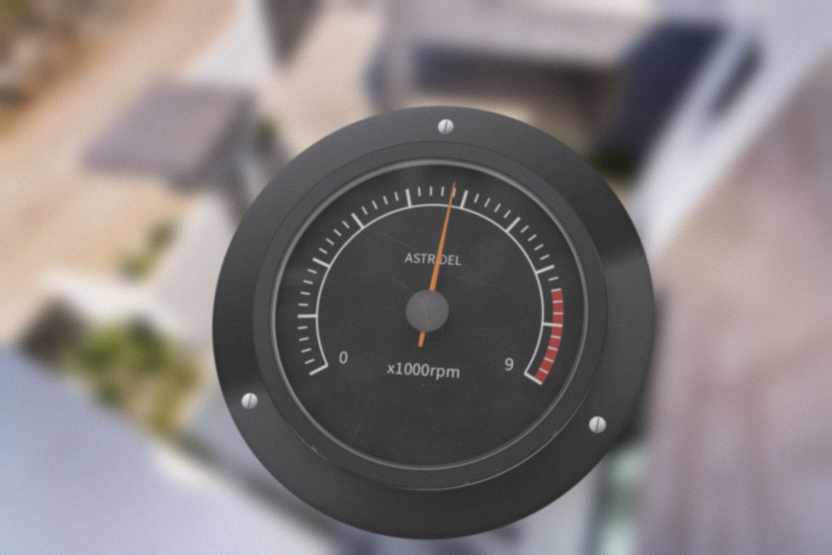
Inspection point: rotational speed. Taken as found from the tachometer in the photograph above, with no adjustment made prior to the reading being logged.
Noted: 4800 rpm
